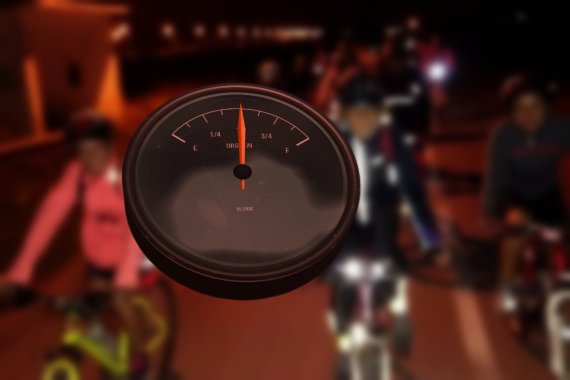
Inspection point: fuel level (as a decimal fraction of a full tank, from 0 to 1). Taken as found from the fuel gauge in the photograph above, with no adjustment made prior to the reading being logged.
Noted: 0.5
